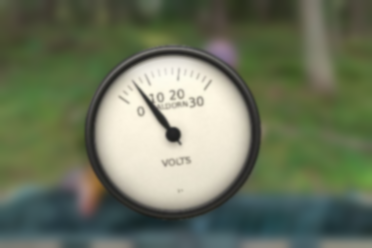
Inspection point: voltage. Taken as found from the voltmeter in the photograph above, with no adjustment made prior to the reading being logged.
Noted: 6 V
